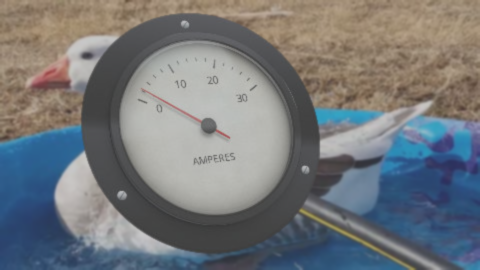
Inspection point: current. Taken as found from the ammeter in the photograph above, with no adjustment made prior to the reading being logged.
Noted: 2 A
